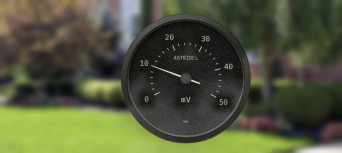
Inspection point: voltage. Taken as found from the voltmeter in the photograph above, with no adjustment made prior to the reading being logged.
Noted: 10 mV
